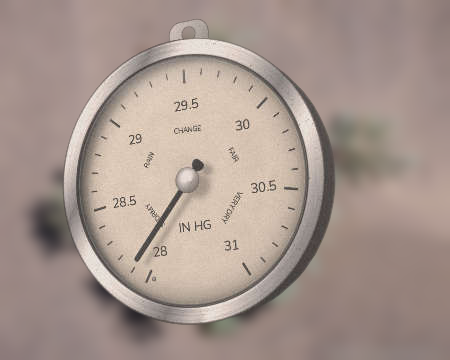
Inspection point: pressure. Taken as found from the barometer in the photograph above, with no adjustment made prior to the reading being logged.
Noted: 28.1 inHg
